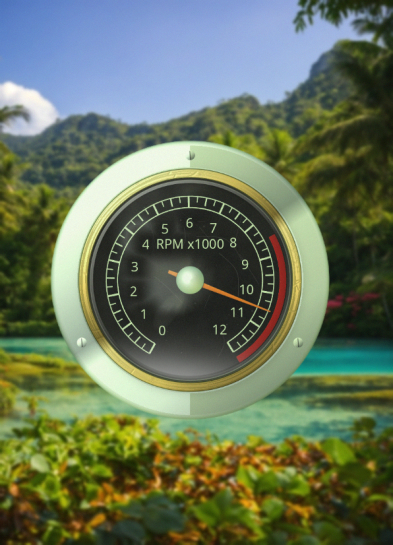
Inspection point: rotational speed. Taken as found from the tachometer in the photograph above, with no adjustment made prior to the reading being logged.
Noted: 10500 rpm
